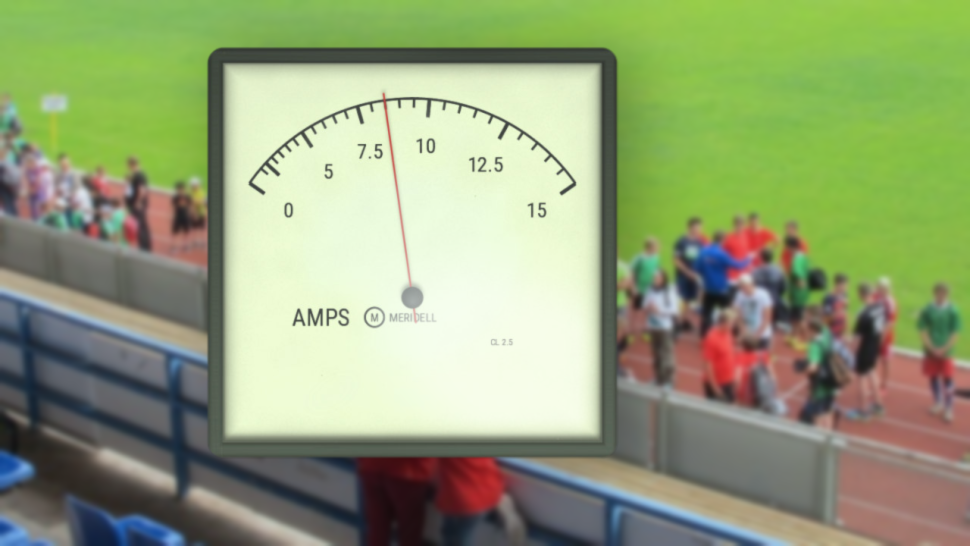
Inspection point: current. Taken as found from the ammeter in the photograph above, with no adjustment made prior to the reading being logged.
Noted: 8.5 A
